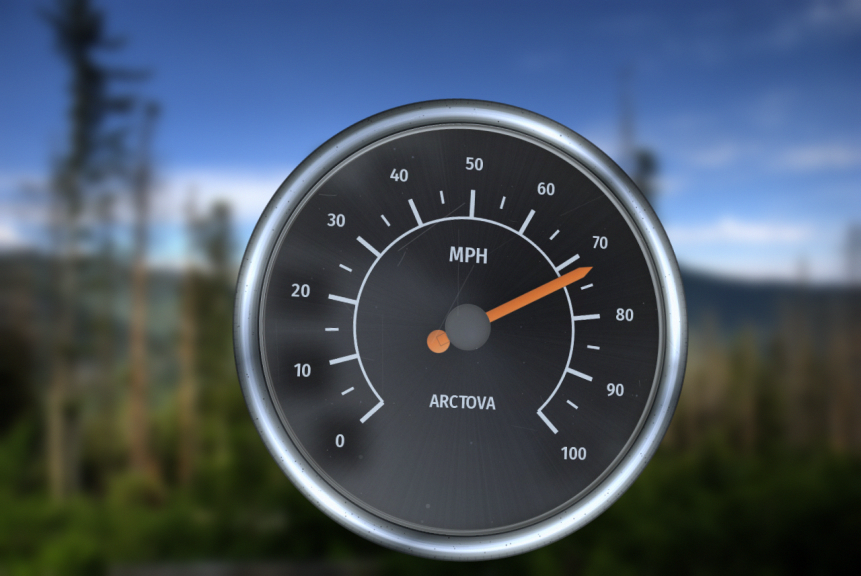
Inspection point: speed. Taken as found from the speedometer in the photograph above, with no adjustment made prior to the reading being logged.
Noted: 72.5 mph
